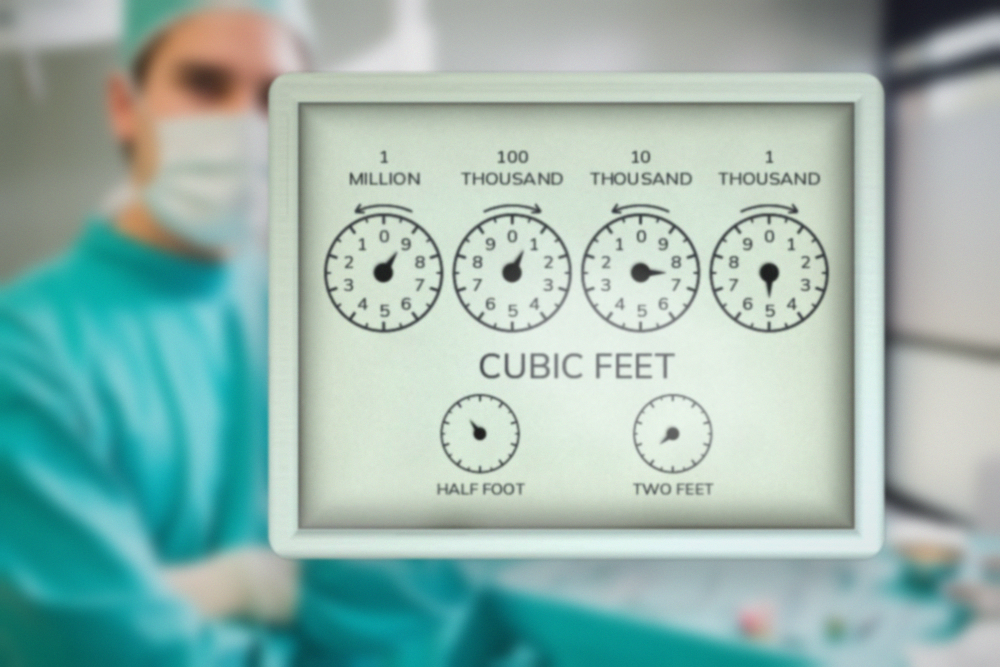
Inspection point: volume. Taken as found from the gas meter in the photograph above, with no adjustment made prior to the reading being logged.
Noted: 907500 ft³
